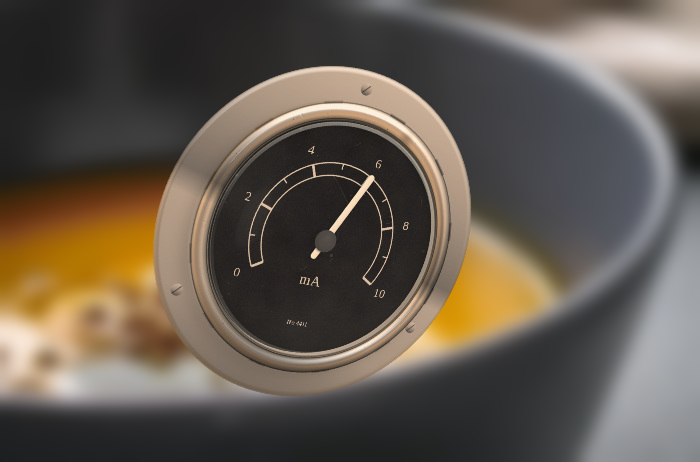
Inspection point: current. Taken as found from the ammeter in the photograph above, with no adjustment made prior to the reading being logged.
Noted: 6 mA
